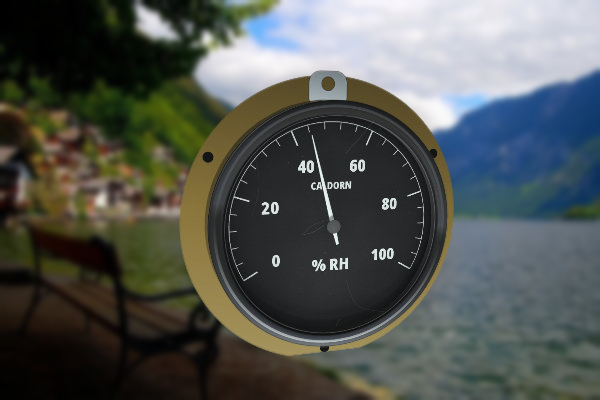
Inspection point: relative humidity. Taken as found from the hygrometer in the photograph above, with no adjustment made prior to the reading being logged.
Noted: 44 %
